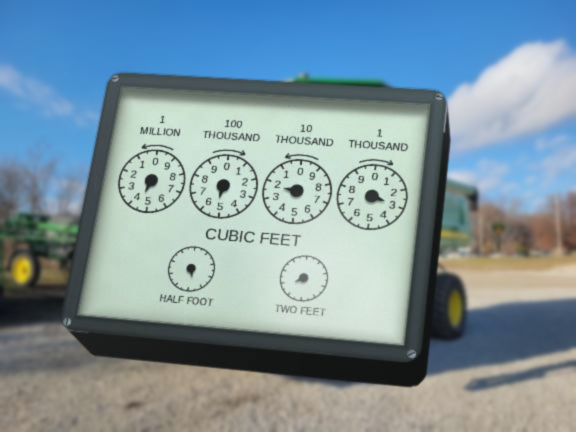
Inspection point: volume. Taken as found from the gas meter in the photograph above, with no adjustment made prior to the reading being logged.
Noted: 452300 ft³
